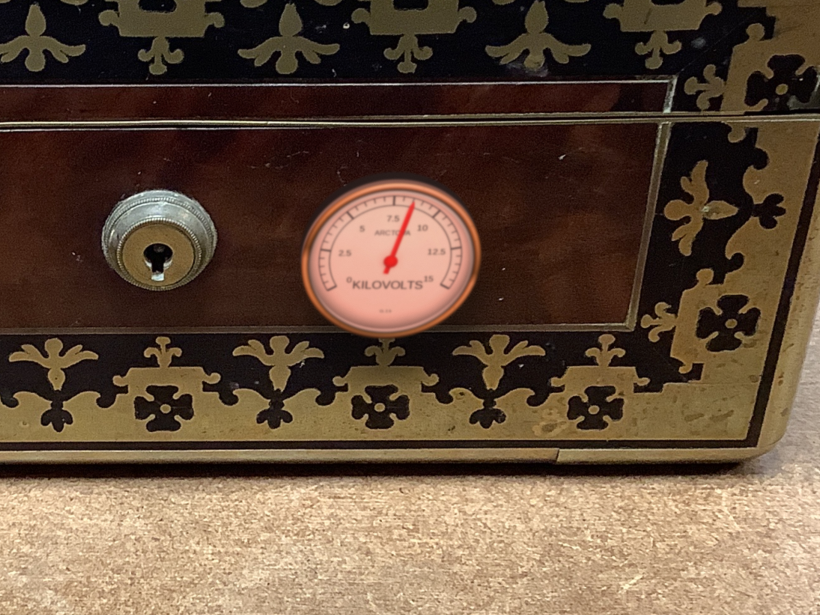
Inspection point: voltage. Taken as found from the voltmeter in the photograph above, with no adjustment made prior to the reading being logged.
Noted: 8.5 kV
